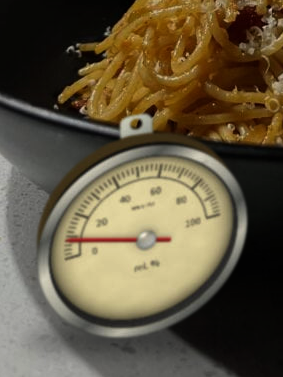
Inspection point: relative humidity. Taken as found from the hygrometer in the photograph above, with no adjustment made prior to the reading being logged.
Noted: 10 %
